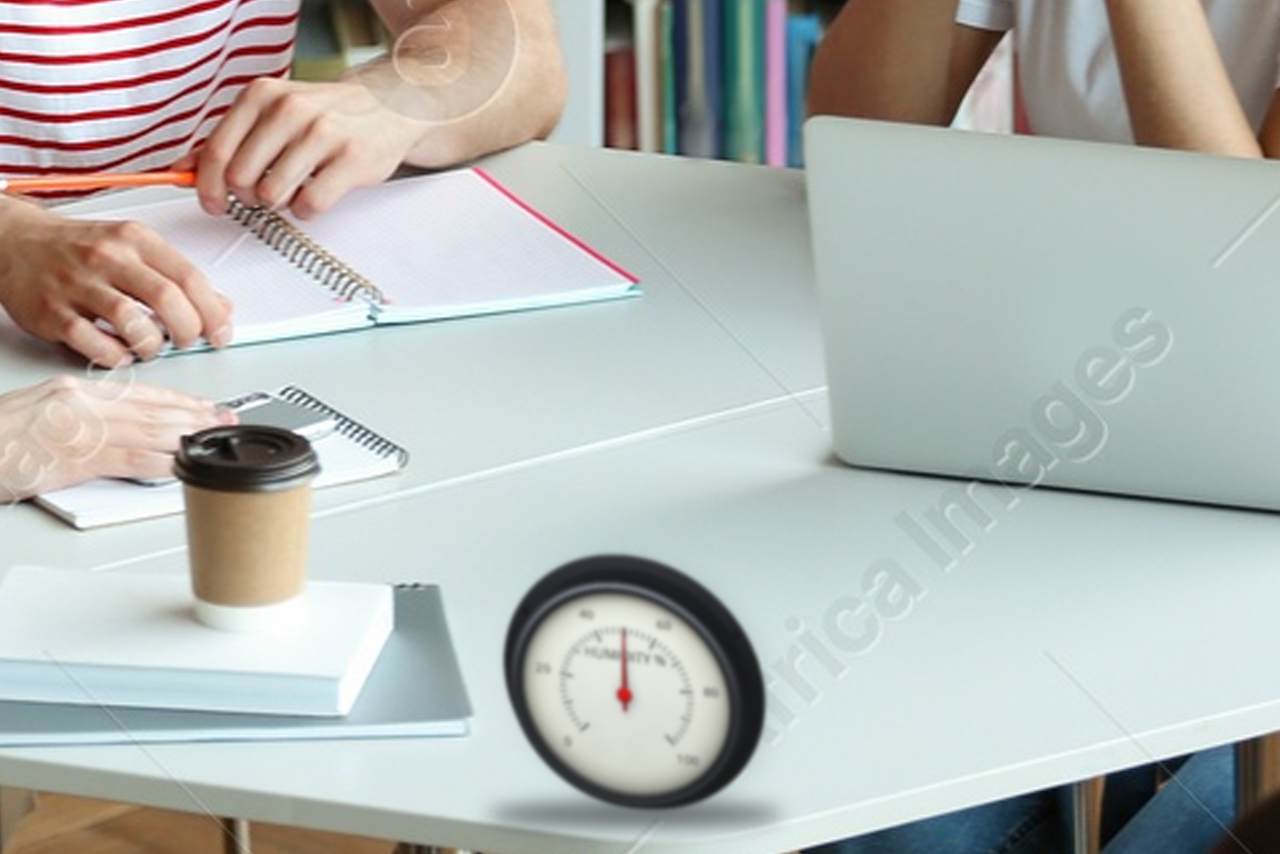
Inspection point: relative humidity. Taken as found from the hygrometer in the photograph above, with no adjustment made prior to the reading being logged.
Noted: 50 %
